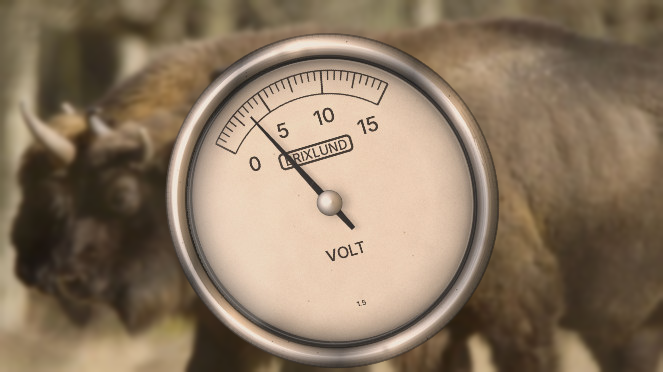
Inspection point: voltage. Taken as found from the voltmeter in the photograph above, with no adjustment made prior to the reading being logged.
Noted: 3.5 V
